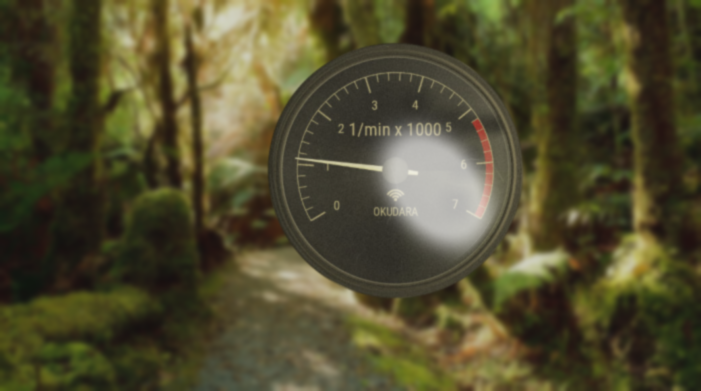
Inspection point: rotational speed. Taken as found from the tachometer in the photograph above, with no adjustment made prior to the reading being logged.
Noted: 1100 rpm
